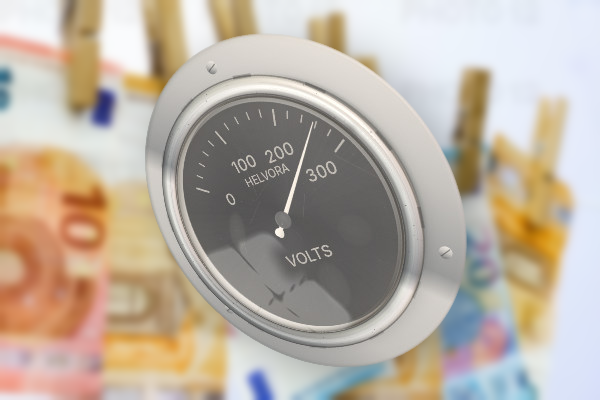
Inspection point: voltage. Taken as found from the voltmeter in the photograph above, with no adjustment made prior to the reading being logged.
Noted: 260 V
